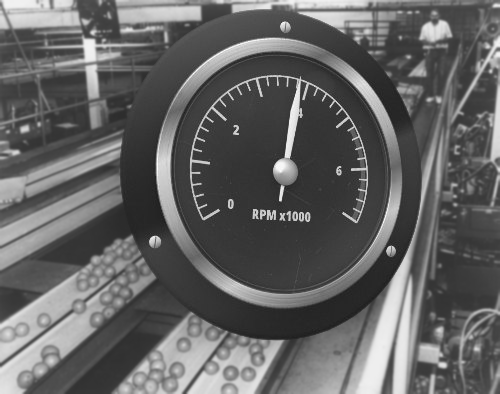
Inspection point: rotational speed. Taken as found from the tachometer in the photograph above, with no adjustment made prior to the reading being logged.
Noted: 3800 rpm
